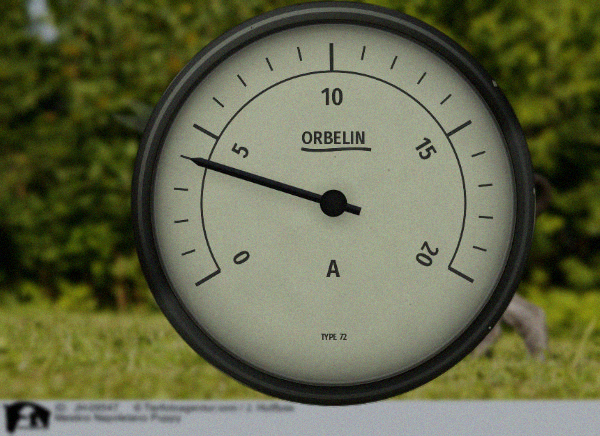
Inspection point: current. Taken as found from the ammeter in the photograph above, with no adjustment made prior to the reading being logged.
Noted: 4 A
